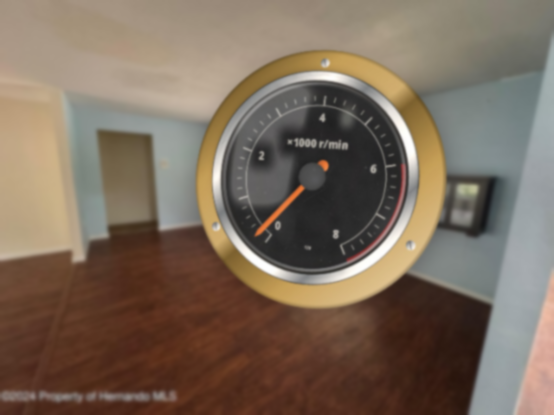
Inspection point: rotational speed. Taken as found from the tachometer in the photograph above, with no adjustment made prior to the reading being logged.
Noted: 200 rpm
